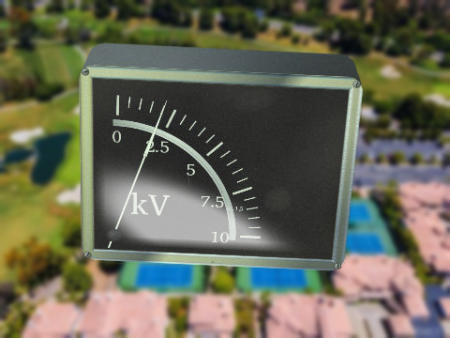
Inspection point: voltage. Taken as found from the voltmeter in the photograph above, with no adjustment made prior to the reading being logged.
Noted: 2 kV
